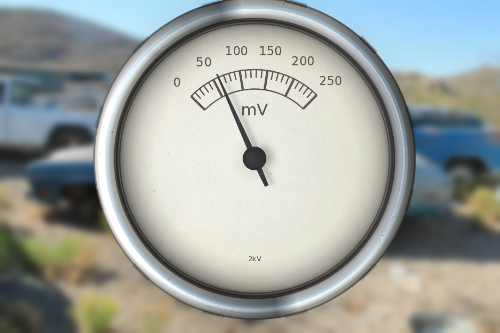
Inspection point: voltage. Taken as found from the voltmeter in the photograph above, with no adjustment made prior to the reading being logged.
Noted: 60 mV
